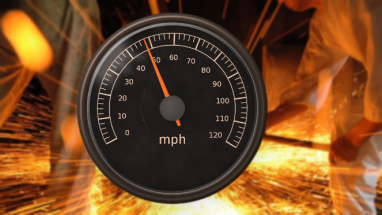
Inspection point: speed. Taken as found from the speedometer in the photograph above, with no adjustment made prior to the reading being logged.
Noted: 48 mph
